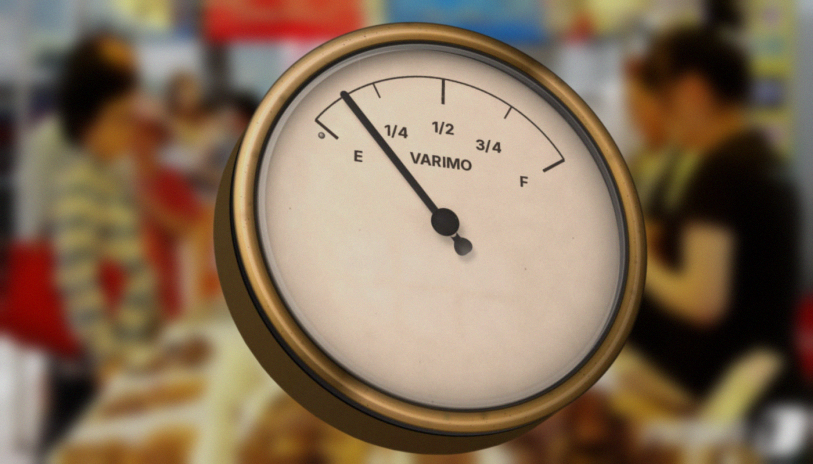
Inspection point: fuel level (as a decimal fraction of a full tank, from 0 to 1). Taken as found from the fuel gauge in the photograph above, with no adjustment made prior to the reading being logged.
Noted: 0.125
